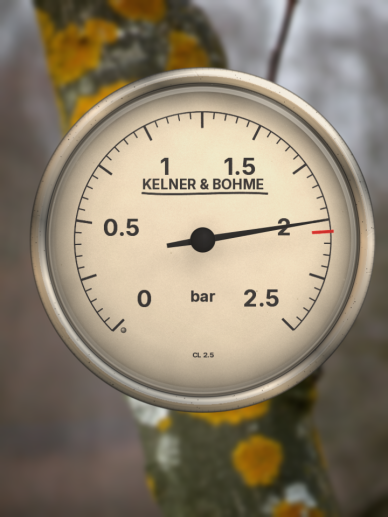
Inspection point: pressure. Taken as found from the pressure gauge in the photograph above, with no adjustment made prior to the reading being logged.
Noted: 2 bar
